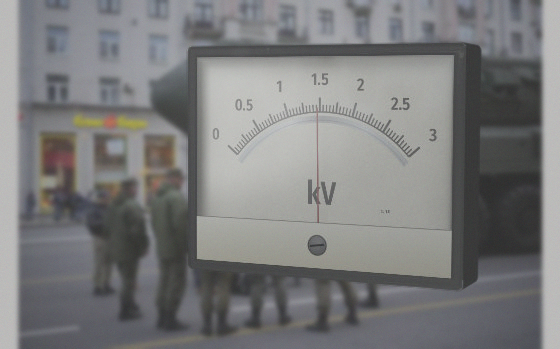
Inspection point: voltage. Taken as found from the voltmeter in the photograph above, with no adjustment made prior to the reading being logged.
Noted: 1.5 kV
